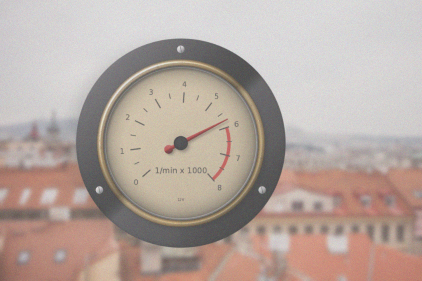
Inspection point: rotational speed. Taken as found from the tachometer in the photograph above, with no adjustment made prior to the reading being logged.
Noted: 5750 rpm
